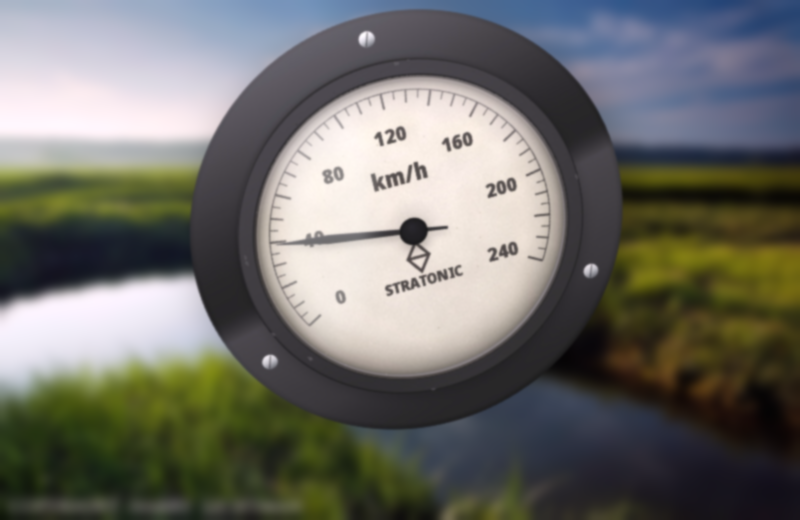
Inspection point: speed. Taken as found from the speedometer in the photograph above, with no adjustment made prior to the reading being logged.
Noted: 40 km/h
